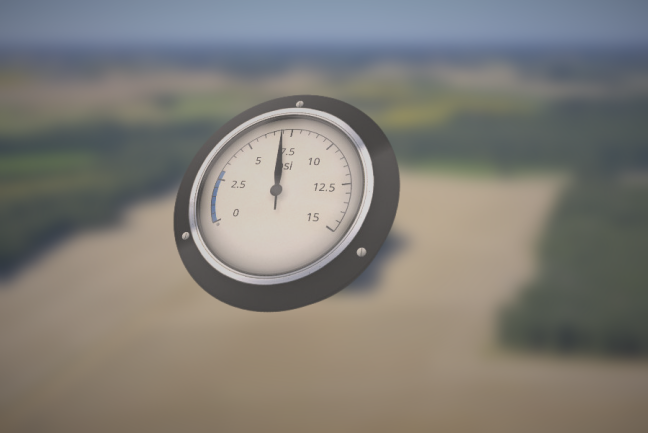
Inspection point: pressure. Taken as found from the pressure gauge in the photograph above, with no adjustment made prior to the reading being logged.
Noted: 7 psi
